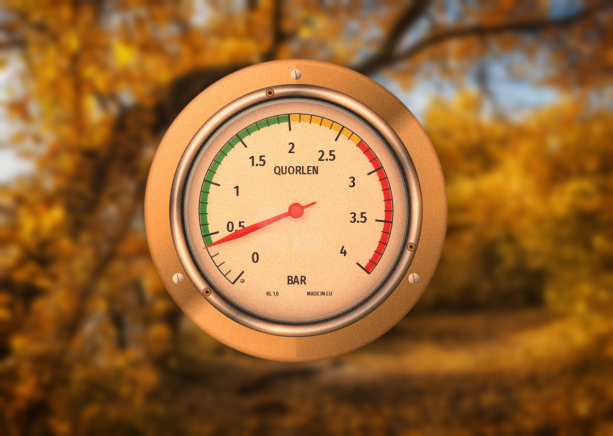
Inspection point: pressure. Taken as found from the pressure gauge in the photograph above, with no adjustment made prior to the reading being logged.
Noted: 0.4 bar
